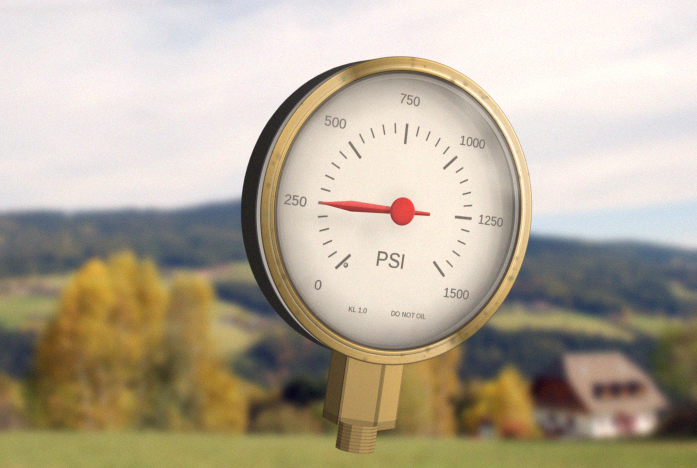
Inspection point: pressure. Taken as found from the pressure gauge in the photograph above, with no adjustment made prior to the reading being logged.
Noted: 250 psi
